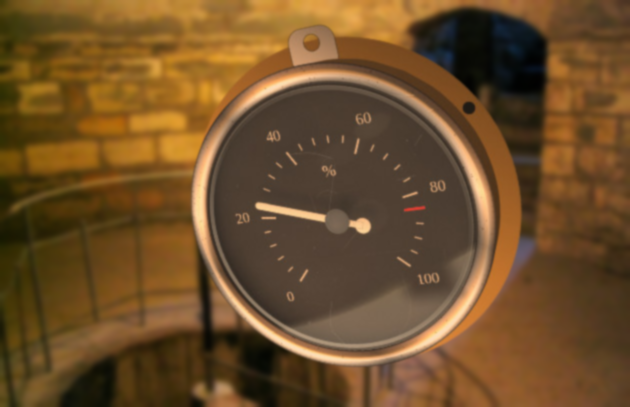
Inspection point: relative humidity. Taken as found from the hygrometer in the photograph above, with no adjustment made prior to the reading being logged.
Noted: 24 %
